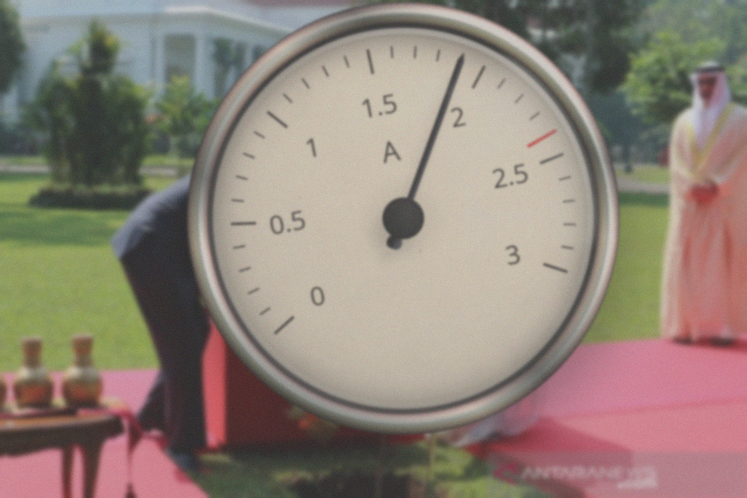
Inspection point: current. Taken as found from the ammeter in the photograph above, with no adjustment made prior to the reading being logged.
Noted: 1.9 A
